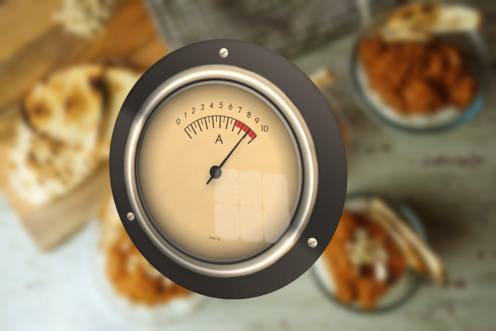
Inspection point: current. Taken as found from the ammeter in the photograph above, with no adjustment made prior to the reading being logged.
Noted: 9 A
